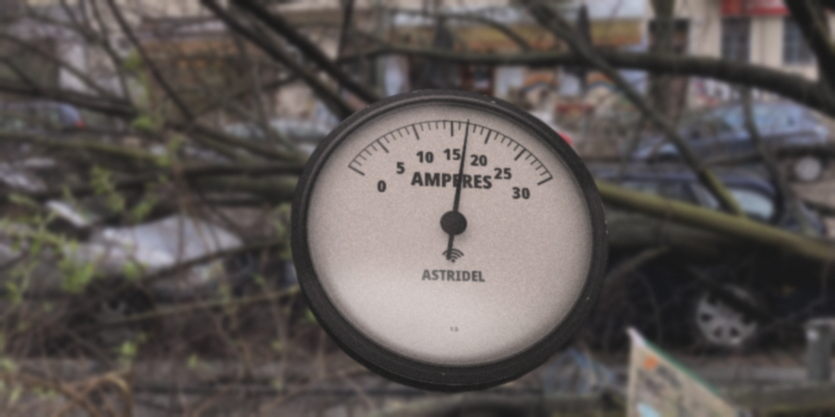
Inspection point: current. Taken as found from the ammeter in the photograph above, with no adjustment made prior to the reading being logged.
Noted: 17 A
